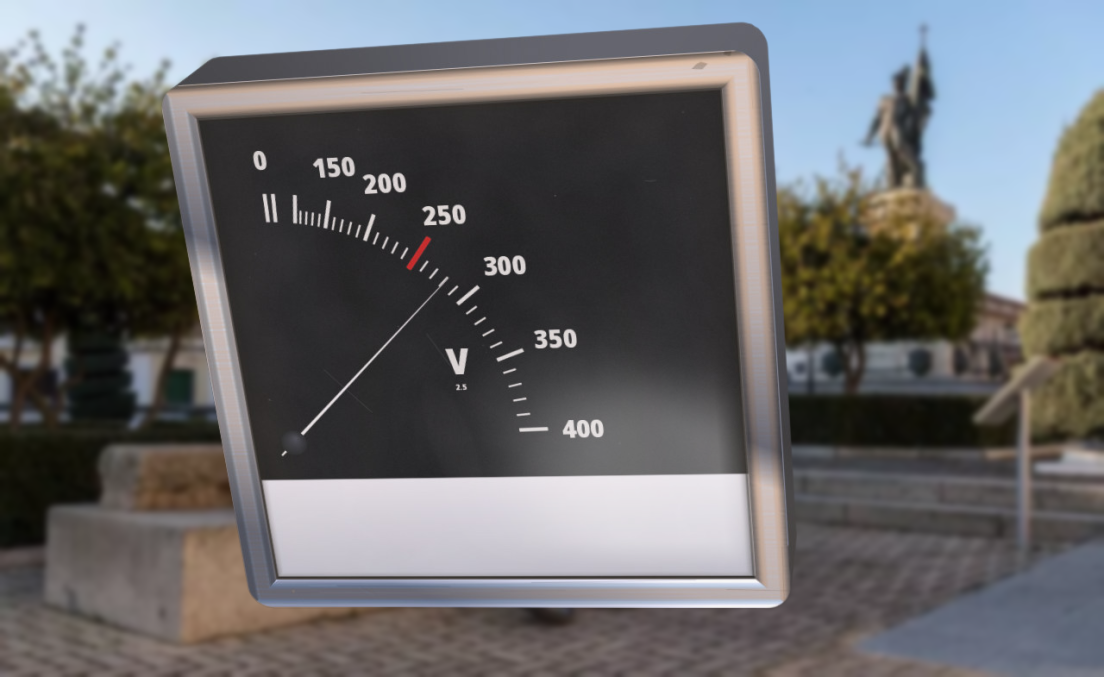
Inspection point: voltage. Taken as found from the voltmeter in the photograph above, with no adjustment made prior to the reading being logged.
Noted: 280 V
